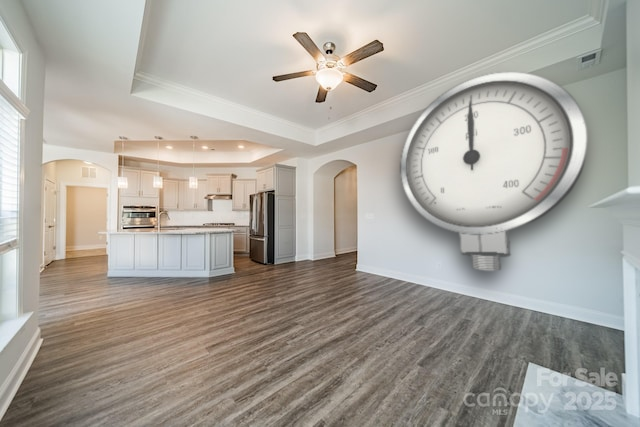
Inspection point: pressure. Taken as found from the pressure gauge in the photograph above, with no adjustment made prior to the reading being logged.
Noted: 200 psi
